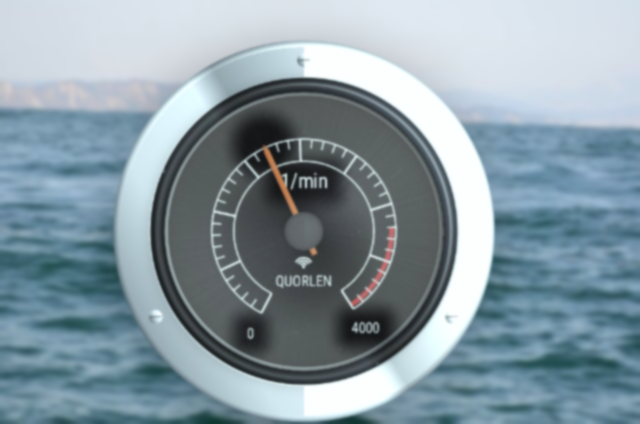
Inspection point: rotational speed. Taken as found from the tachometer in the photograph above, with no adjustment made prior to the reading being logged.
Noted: 1700 rpm
